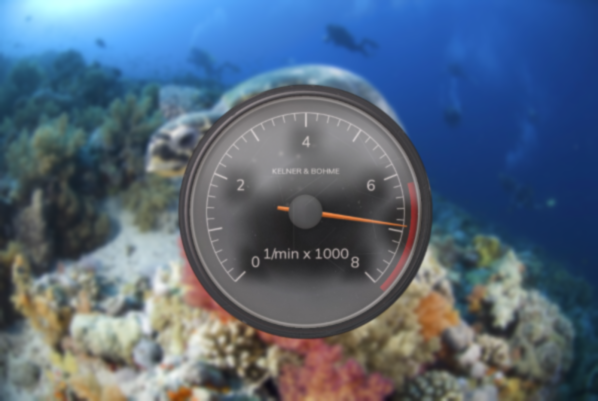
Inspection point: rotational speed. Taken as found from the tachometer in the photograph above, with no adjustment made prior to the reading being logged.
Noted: 6900 rpm
